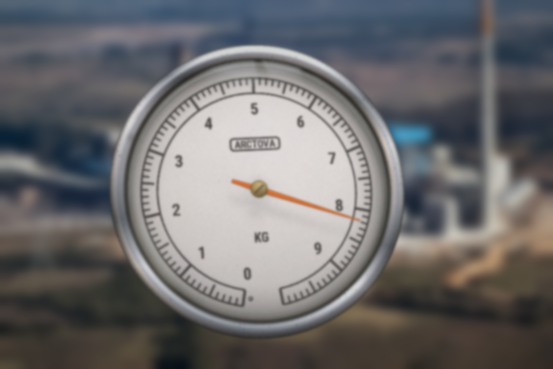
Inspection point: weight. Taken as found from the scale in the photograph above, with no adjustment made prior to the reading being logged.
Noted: 8.2 kg
